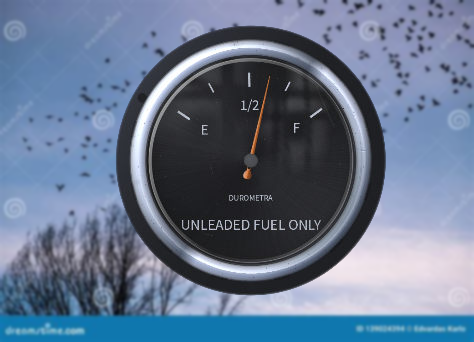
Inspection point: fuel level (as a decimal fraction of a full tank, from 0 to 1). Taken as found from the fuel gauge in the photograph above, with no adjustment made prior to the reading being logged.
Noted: 0.625
